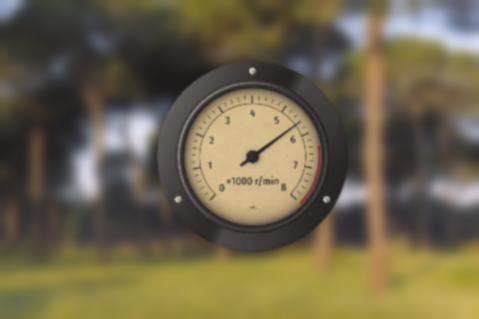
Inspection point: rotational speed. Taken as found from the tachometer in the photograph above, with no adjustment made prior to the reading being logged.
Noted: 5600 rpm
